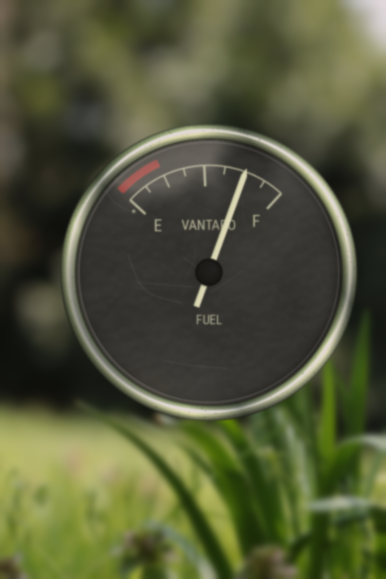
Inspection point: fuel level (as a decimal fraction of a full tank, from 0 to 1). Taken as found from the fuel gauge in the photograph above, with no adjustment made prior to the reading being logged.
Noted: 0.75
